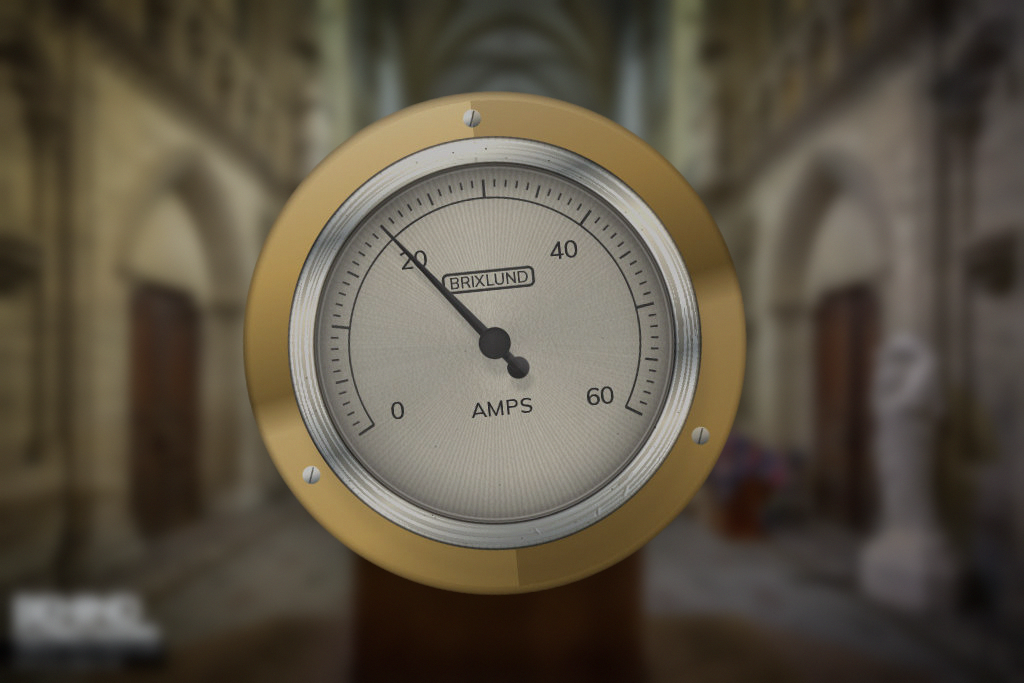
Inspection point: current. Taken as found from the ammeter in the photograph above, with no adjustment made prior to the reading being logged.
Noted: 20 A
